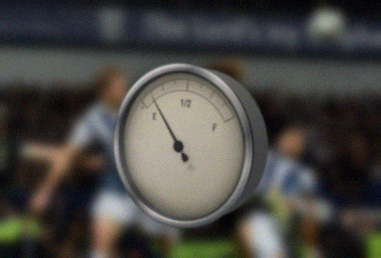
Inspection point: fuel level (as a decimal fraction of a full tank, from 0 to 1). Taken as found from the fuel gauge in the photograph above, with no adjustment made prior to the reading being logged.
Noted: 0.125
